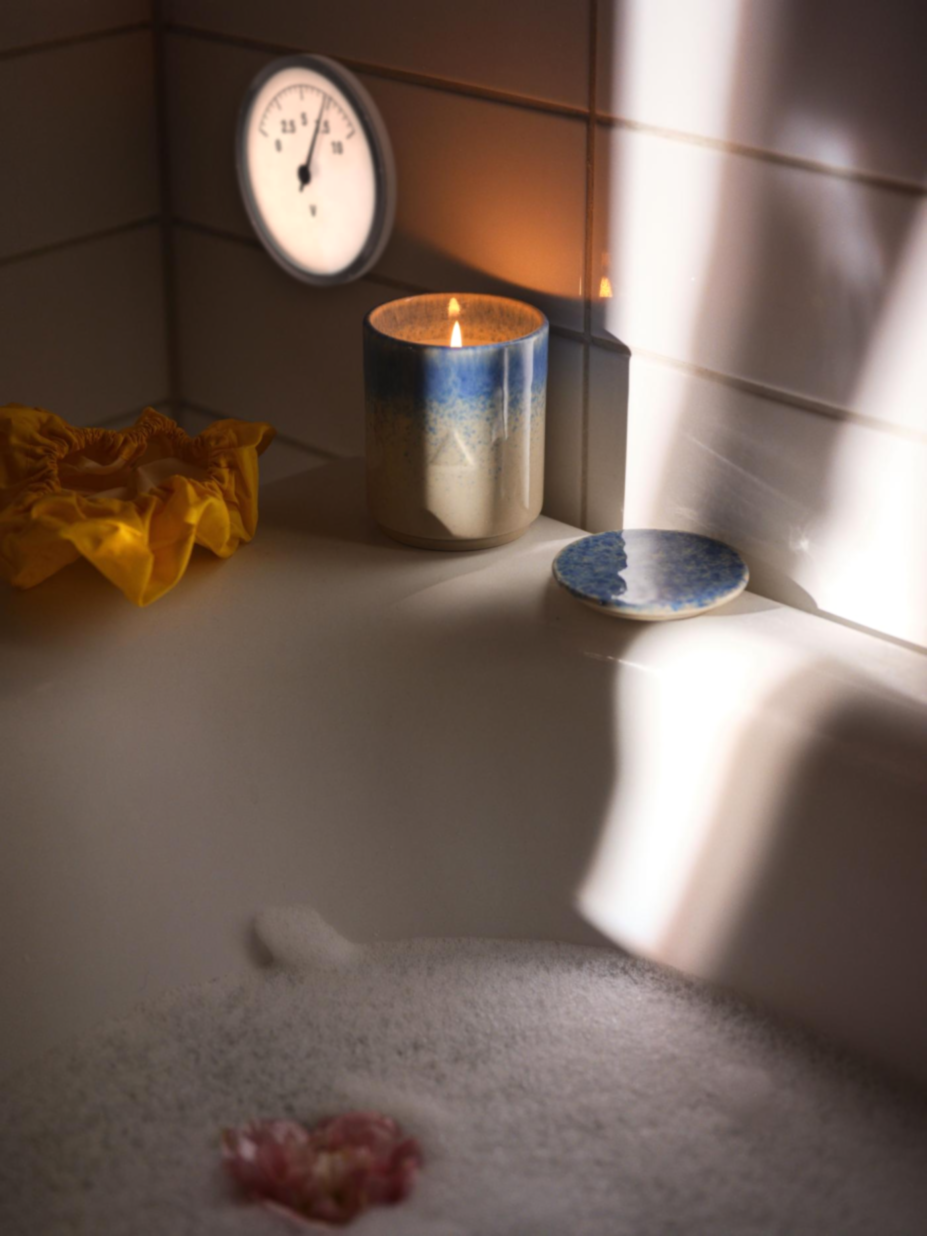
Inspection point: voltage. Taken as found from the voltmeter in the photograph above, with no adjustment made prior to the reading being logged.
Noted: 7.5 V
